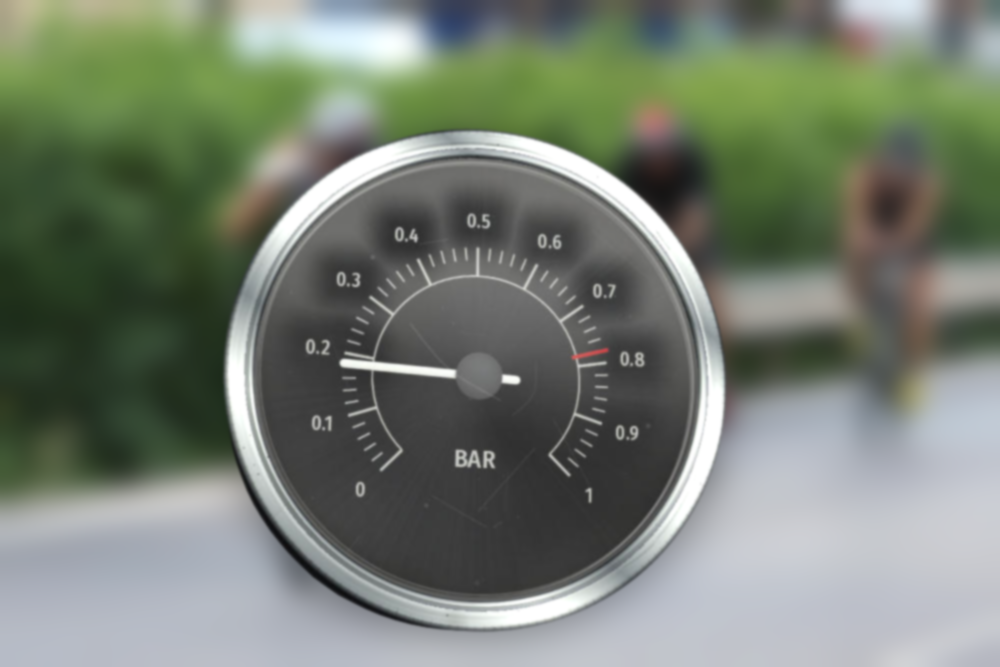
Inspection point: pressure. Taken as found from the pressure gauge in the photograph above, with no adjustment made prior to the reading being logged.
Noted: 0.18 bar
